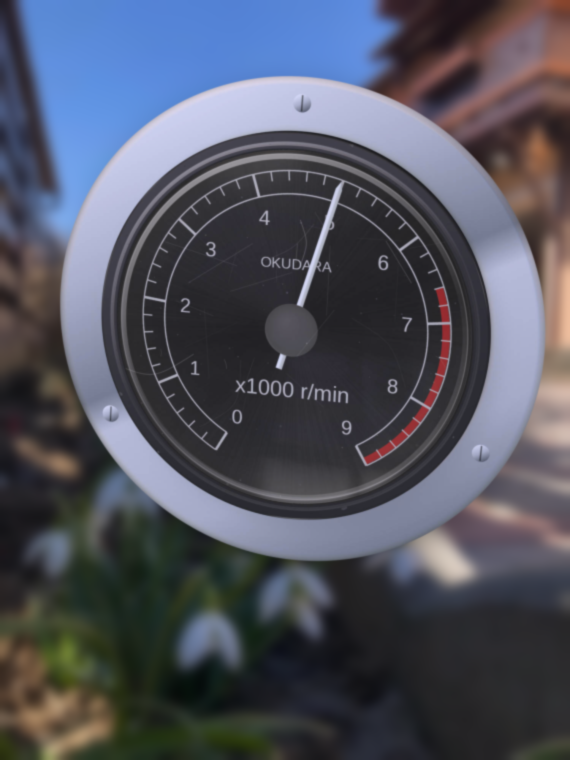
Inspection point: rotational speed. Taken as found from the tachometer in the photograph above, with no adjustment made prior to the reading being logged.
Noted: 5000 rpm
